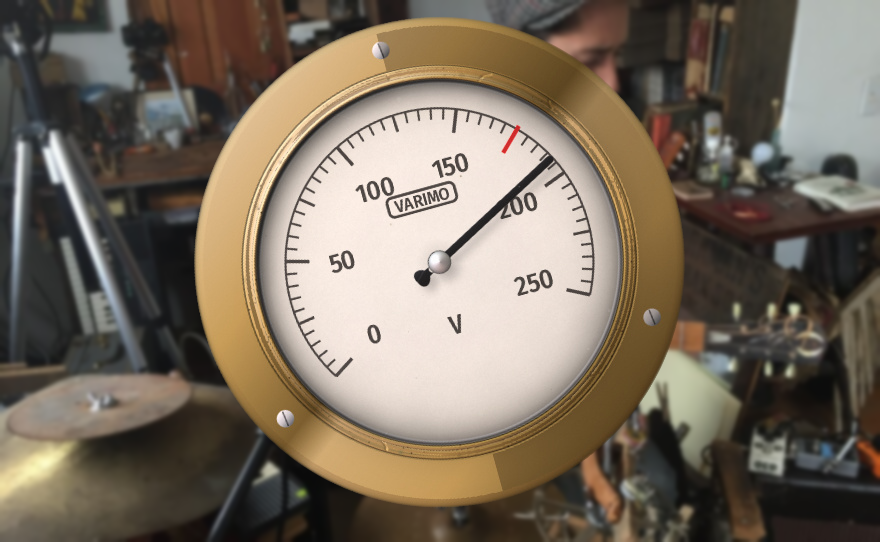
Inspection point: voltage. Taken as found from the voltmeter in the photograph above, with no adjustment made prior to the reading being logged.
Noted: 192.5 V
